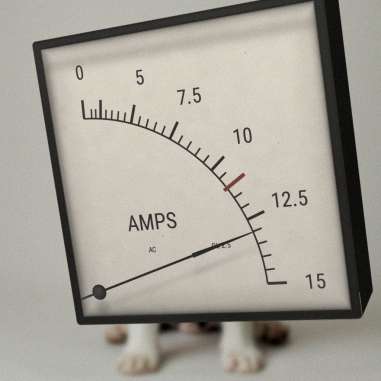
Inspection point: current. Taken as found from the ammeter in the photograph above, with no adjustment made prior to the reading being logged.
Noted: 13 A
